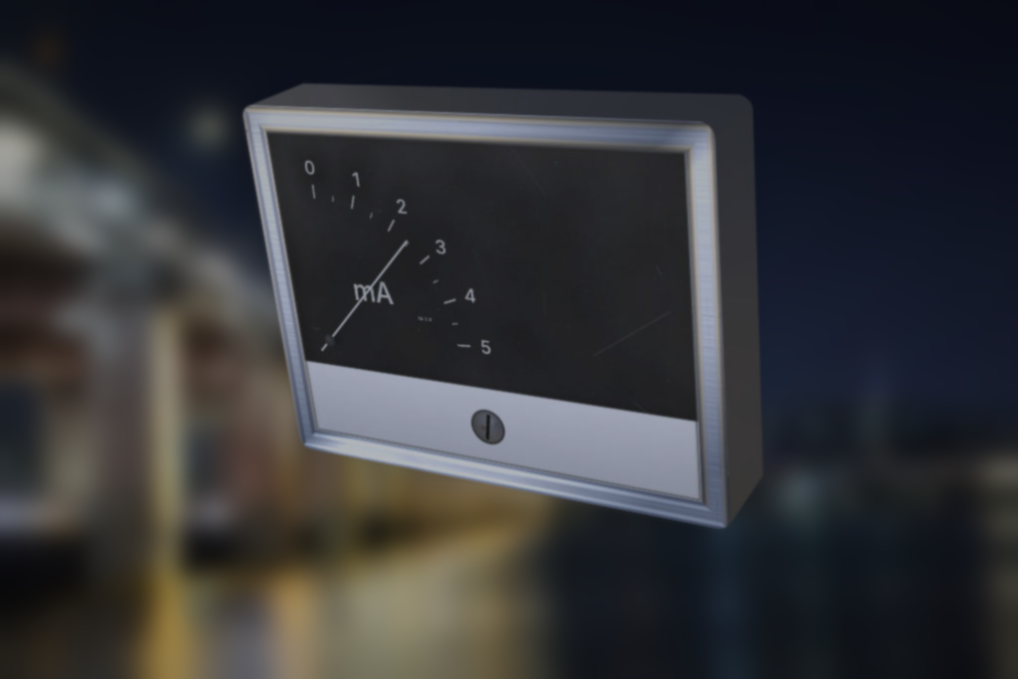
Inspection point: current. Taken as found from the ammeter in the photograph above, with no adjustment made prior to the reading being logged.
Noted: 2.5 mA
